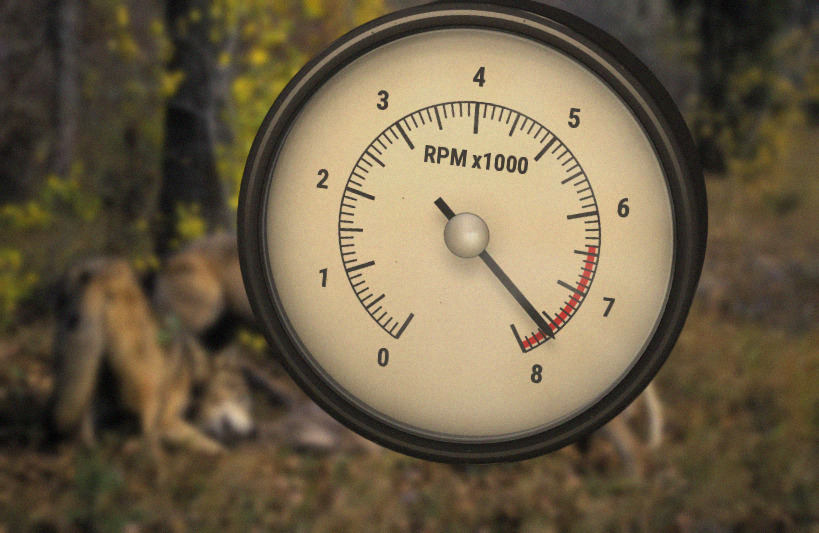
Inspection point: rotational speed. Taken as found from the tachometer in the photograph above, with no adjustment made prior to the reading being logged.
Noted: 7600 rpm
